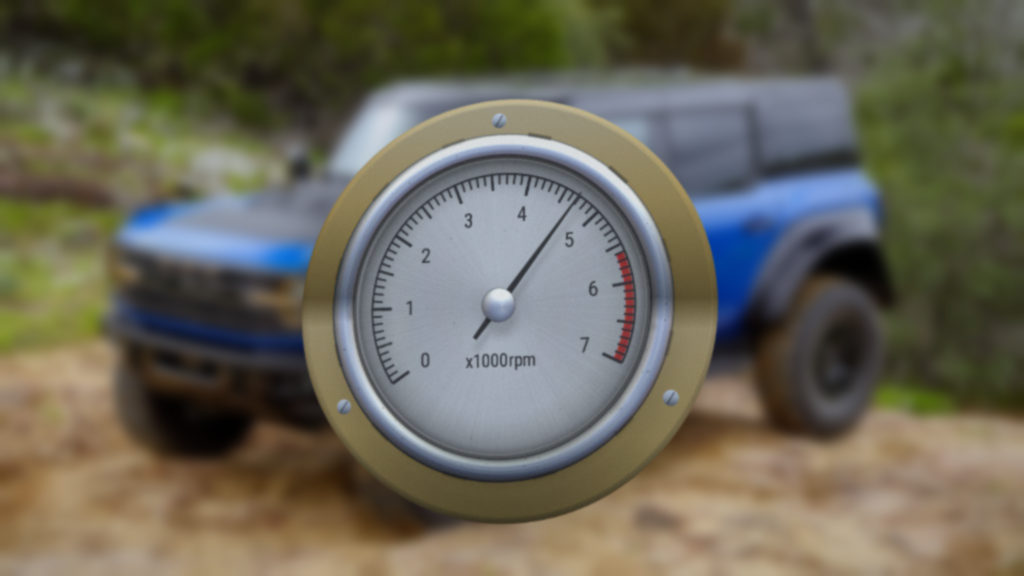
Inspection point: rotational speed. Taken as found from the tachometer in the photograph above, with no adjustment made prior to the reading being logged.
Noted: 4700 rpm
